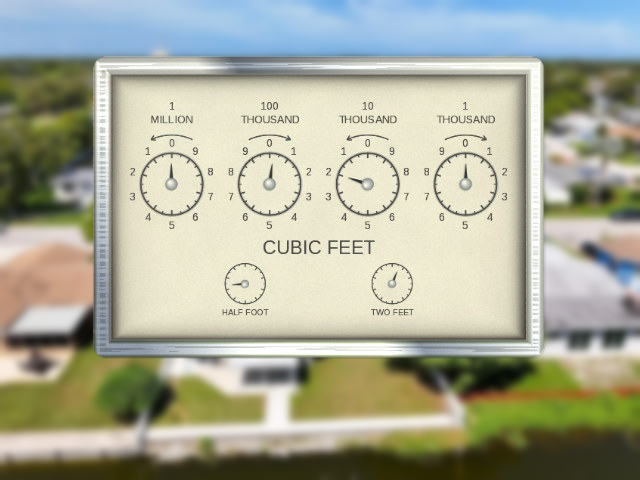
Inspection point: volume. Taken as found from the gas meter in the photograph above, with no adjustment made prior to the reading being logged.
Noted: 2000 ft³
